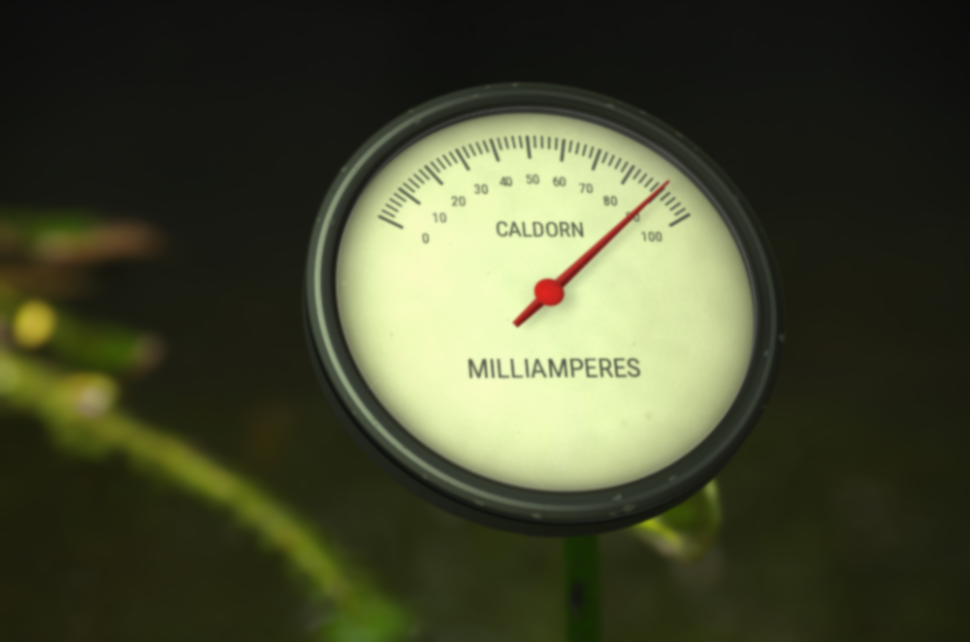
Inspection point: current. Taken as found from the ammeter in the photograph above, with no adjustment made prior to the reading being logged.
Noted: 90 mA
